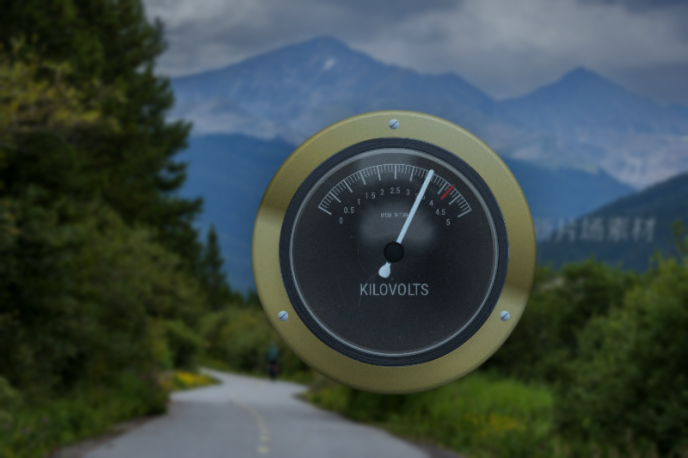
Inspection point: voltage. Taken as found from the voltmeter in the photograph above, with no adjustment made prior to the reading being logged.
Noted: 3.5 kV
